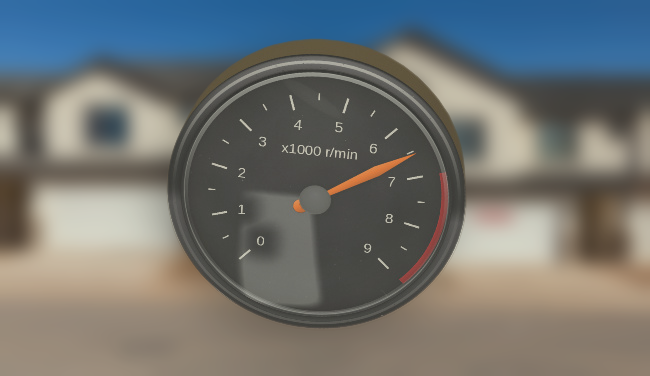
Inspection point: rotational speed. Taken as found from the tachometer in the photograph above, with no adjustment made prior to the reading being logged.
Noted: 6500 rpm
